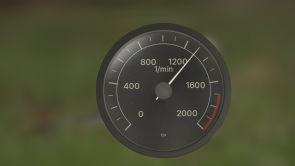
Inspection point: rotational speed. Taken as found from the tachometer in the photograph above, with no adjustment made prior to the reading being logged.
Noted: 1300 rpm
